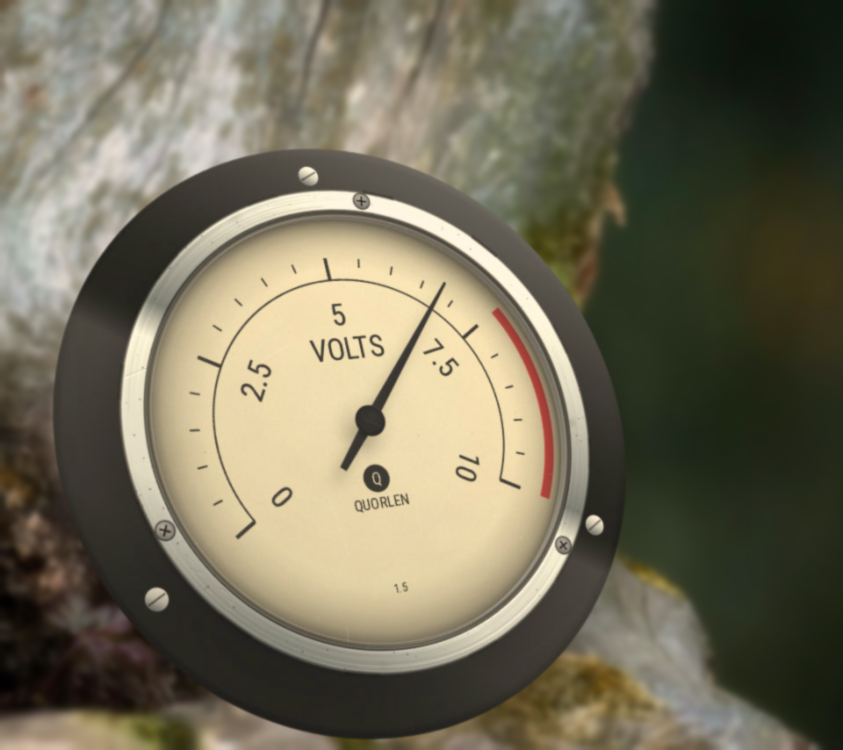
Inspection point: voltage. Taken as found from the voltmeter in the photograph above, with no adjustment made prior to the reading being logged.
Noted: 6.75 V
